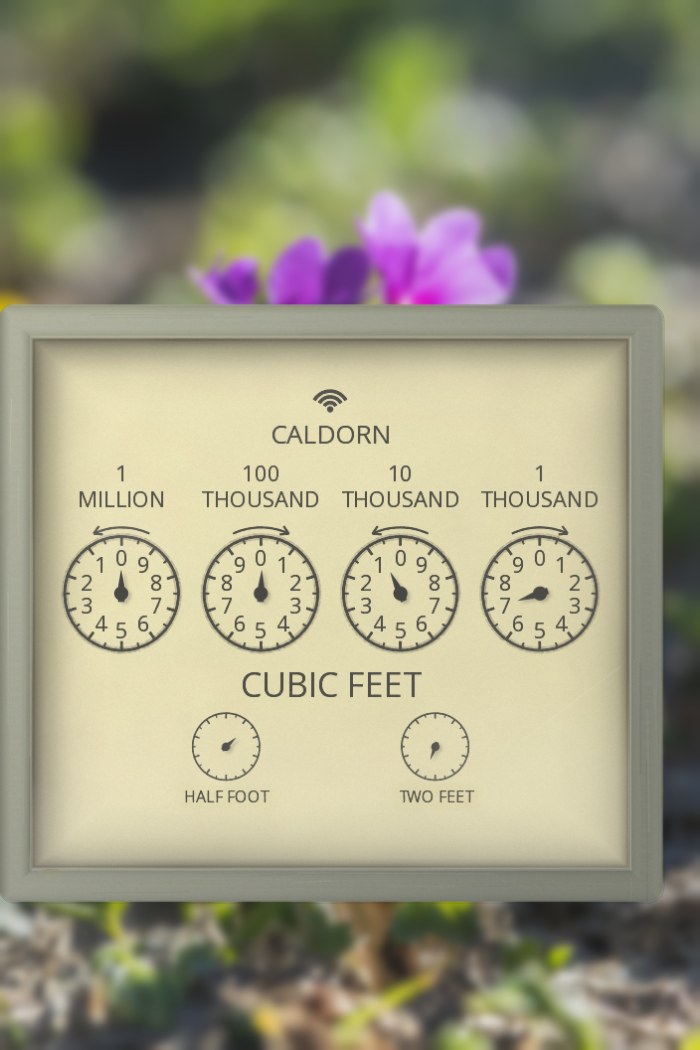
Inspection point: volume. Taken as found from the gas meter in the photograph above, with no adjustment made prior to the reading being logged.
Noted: 700 ft³
